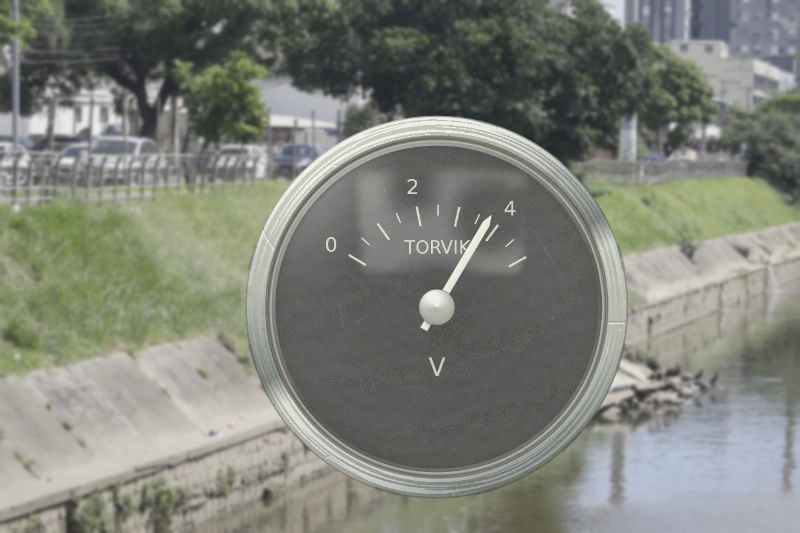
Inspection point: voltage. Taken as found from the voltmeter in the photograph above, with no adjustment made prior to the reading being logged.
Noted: 3.75 V
